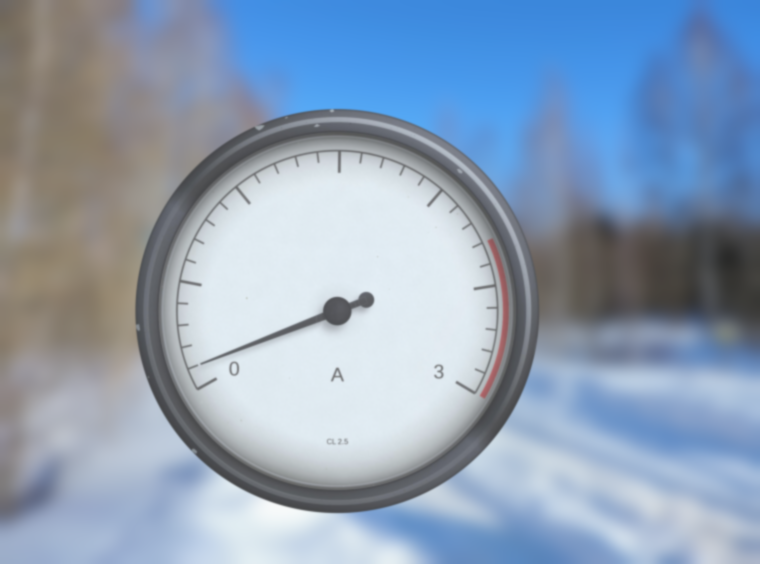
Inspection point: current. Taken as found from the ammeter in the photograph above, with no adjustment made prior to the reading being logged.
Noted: 0.1 A
